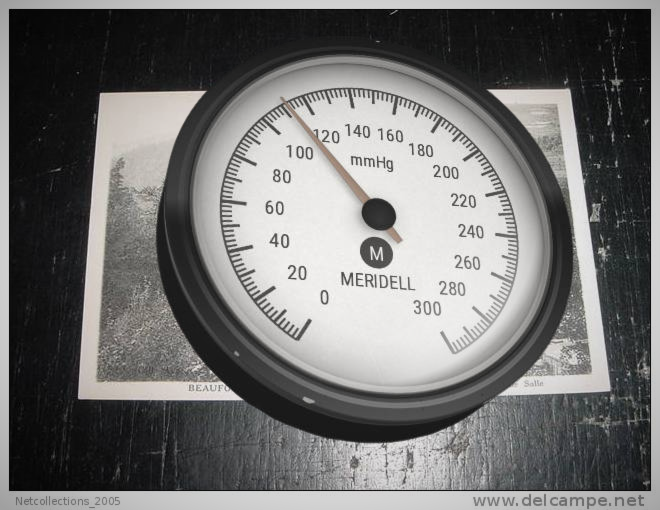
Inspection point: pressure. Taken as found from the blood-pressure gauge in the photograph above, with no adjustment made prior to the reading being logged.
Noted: 110 mmHg
